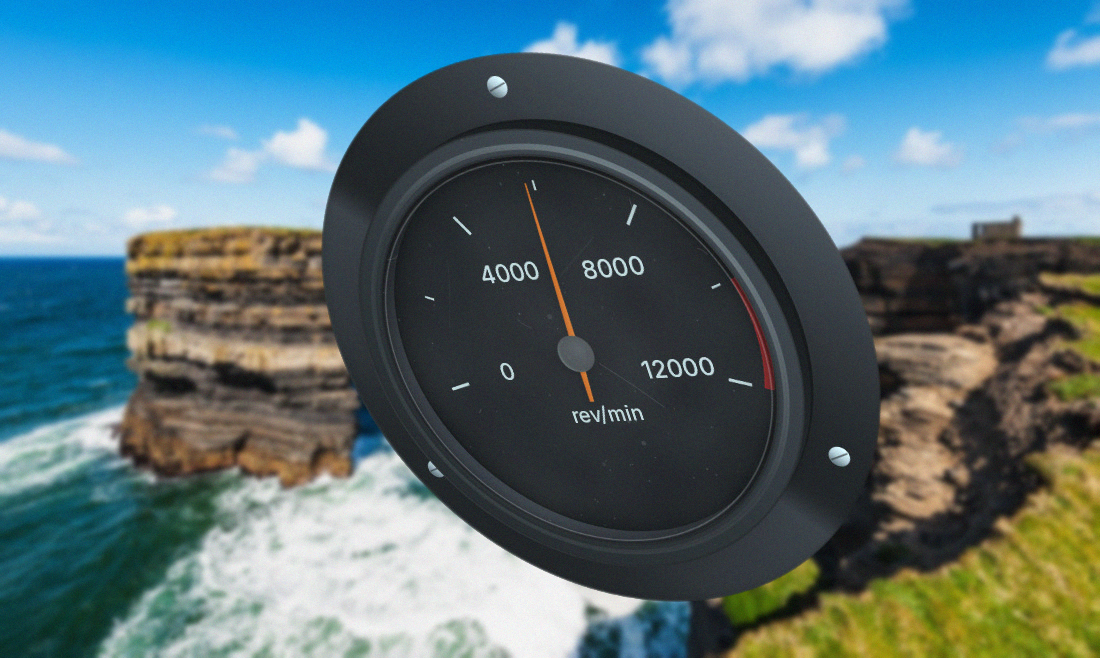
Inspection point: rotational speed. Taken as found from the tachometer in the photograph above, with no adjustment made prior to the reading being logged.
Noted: 6000 rpm
